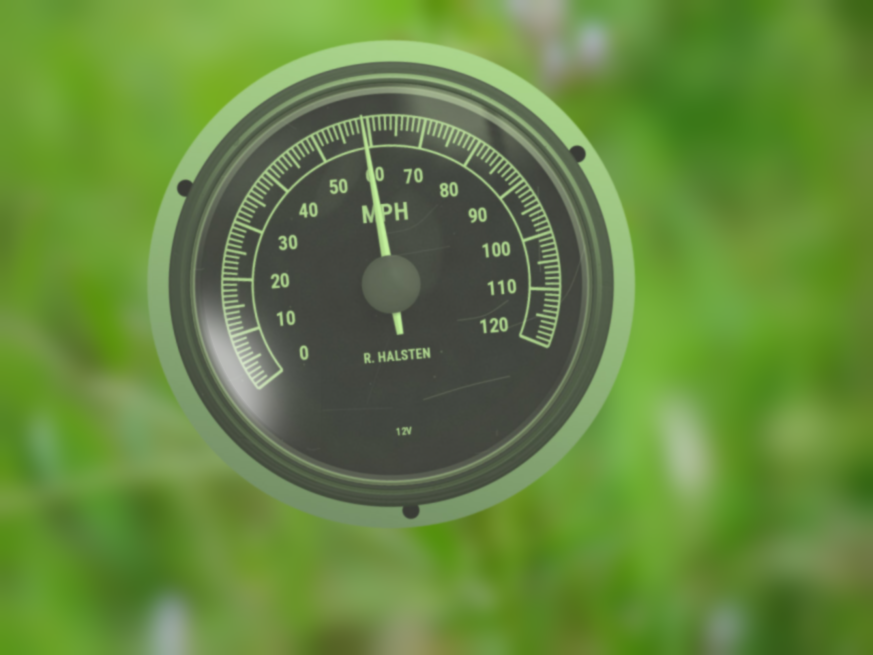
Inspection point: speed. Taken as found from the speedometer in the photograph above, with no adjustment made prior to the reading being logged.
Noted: 59 mph
